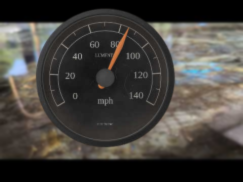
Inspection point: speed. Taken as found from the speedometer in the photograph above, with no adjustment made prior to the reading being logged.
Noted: 85 mph
